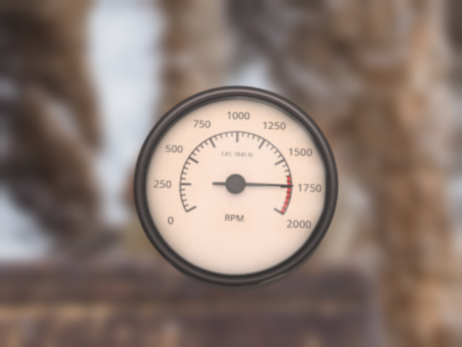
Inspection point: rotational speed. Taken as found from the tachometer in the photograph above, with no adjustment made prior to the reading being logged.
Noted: 1750 rpm
